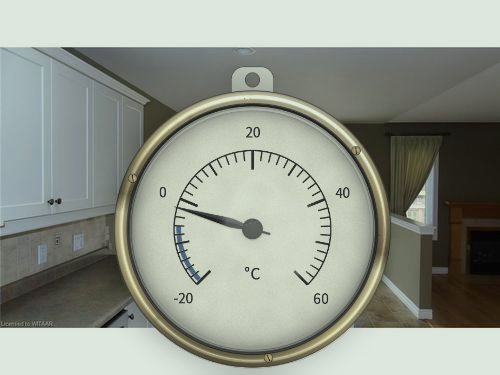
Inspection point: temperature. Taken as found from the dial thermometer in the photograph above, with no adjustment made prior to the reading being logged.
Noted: -2 °C
